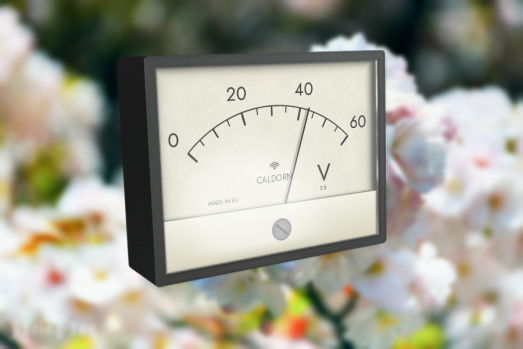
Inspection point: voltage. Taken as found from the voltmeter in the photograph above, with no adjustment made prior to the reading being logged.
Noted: 42.5 V
